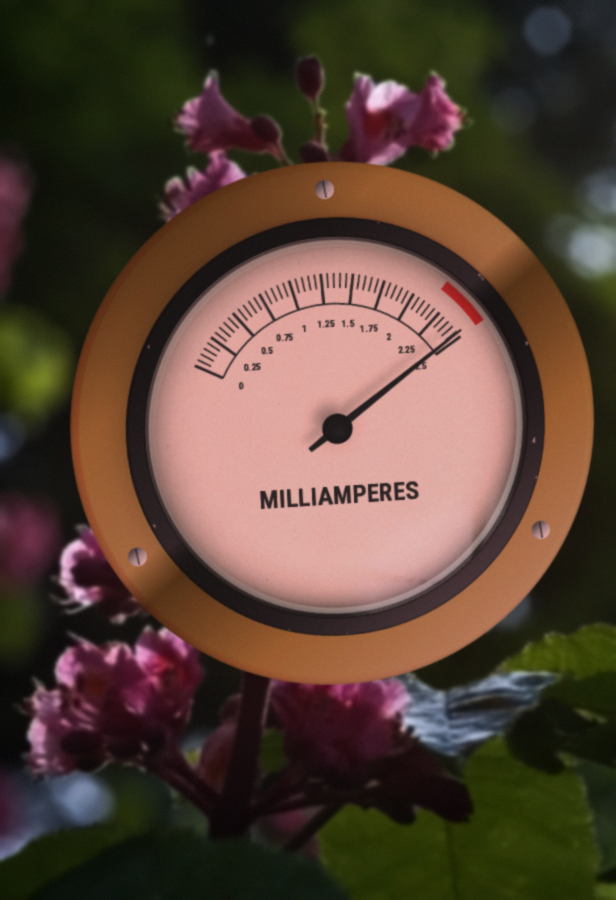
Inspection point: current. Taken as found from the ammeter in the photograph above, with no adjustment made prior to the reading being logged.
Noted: 2.45 mA
